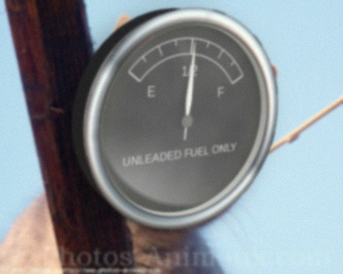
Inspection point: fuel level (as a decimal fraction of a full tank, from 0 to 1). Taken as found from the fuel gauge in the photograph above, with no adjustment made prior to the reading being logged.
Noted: 0.5
